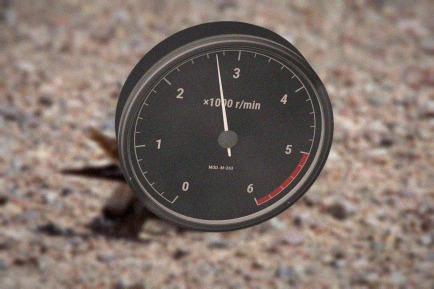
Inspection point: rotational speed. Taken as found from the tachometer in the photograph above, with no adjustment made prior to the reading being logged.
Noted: 2700 rpm
